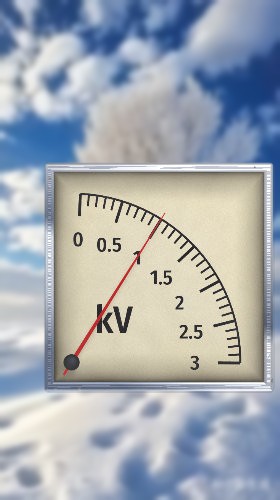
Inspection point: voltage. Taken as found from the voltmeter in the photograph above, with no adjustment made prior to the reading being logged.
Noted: 1 kV
